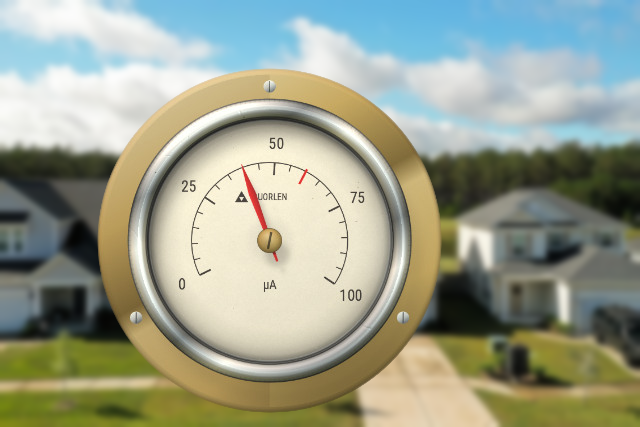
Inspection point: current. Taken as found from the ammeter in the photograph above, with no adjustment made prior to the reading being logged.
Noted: 40 µA
